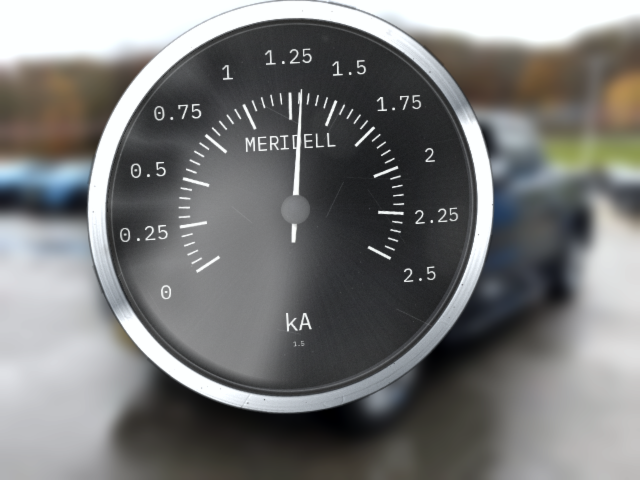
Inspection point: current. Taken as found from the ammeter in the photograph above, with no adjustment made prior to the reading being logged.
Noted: 1.3 kA
